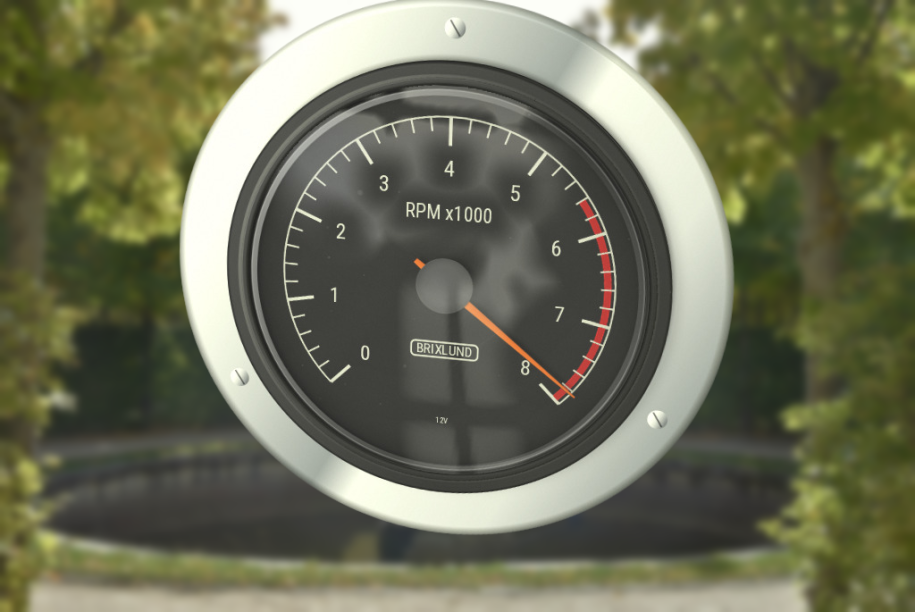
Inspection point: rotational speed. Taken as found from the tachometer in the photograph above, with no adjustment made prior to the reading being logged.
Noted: 7800 rpm
